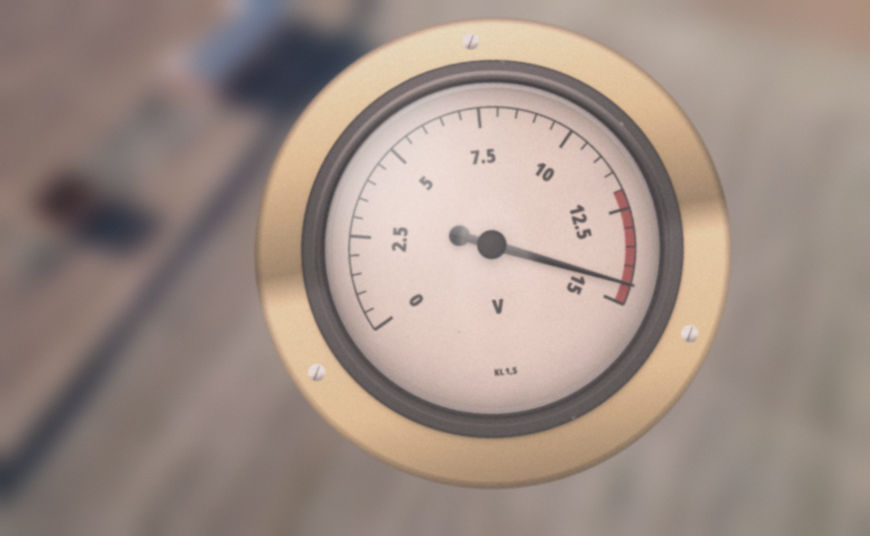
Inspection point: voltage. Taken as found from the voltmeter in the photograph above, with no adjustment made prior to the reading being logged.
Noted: 14.5 V
